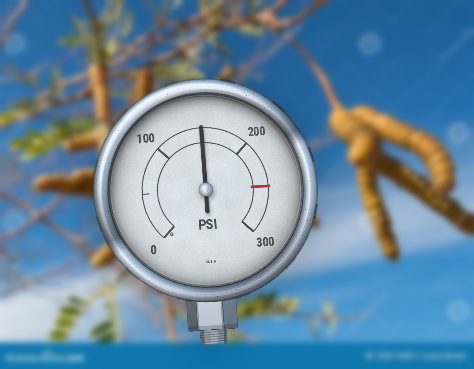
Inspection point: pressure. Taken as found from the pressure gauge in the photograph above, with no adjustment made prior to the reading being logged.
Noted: 150 psi
